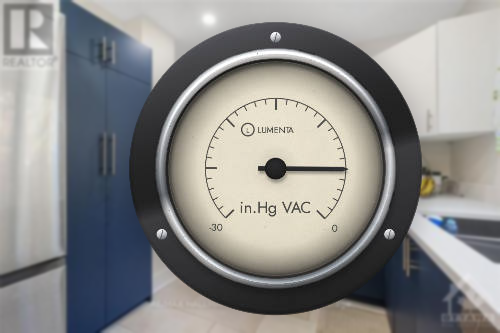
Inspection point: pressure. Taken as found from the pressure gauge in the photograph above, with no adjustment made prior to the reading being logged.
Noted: -5 inHg
